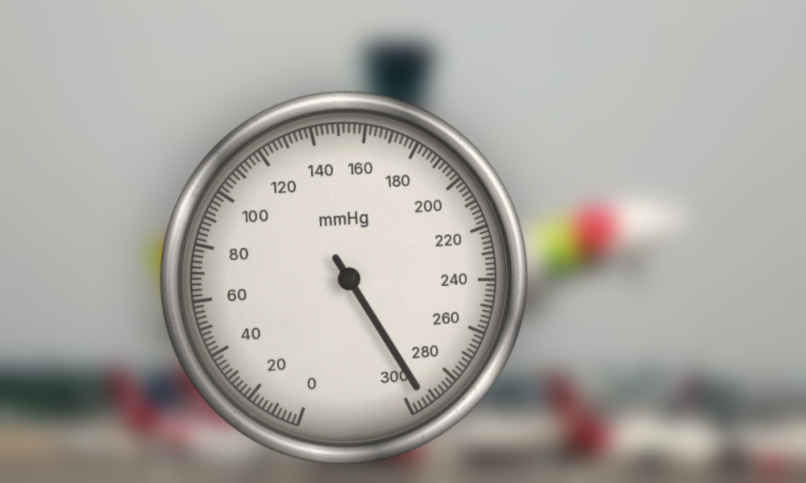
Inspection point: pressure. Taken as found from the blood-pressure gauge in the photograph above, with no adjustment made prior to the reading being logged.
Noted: 294 mmHg
